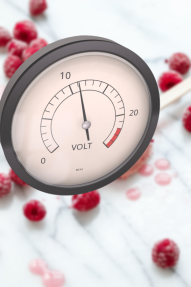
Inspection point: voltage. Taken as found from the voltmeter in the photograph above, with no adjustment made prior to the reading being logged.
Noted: 11 V
